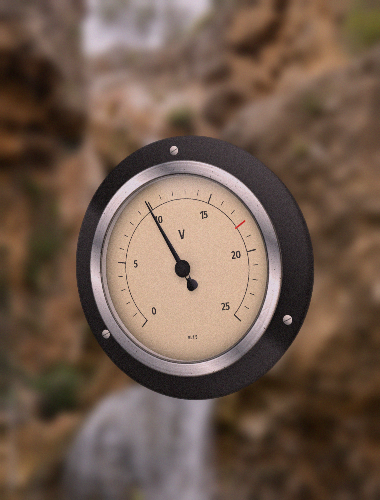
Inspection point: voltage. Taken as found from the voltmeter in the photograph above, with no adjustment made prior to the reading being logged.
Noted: 10 V
